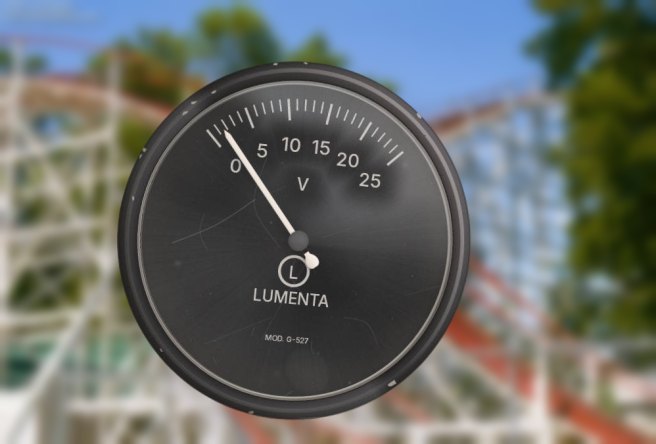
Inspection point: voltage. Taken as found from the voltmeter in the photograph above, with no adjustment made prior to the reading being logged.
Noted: 1.5 V
